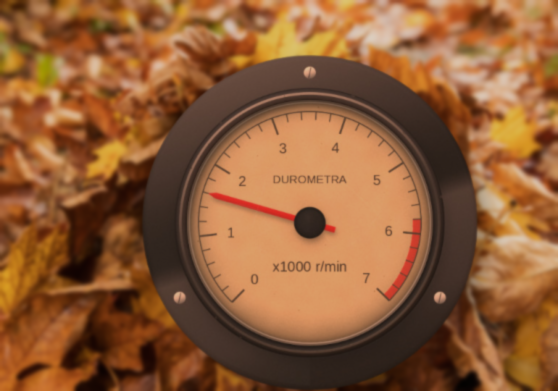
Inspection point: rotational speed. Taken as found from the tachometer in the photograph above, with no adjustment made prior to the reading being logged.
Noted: 1600 rpm
